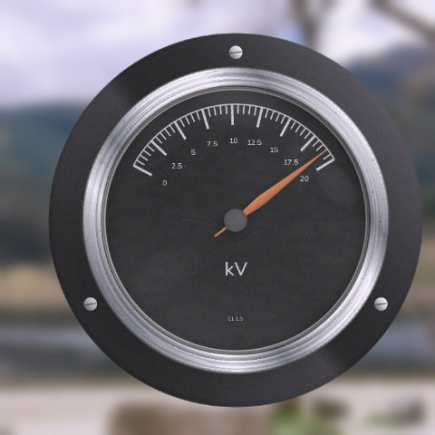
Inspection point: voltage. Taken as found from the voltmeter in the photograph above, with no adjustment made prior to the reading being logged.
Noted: 19 kV
